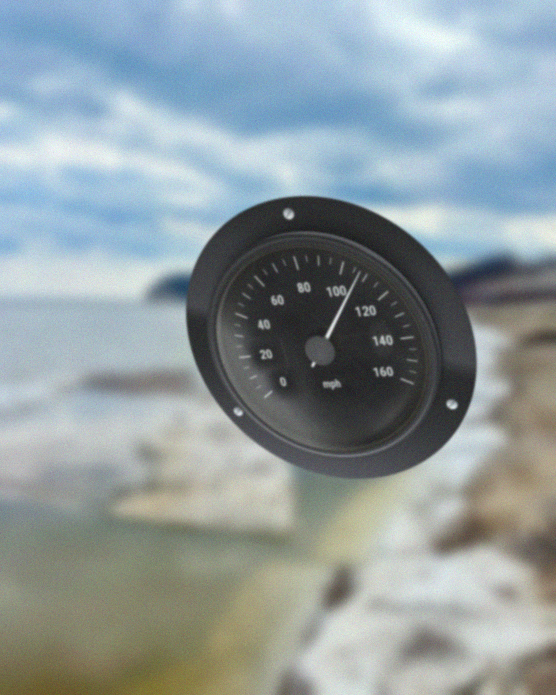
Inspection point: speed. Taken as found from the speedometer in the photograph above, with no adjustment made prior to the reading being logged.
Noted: 107.5 mph
